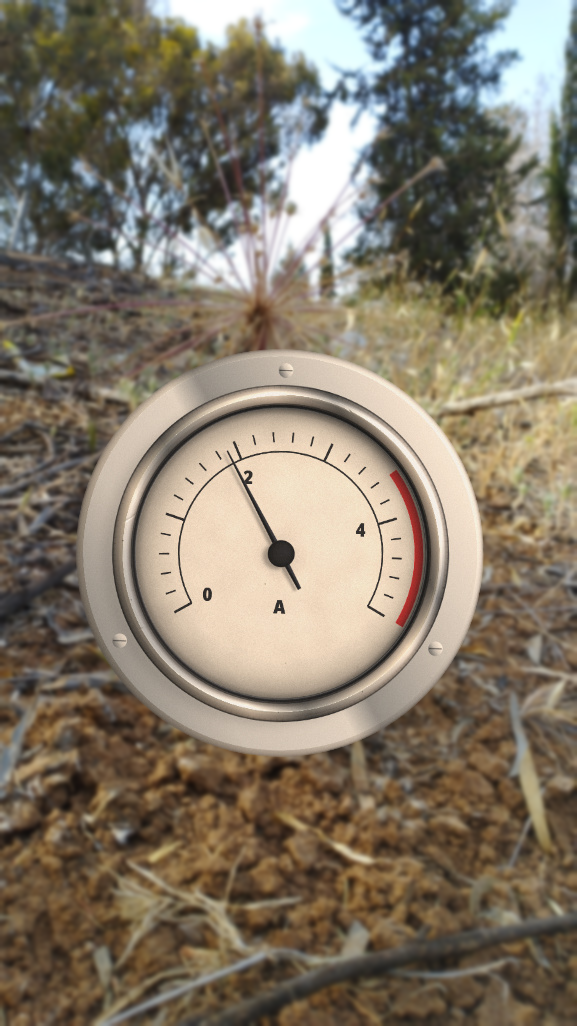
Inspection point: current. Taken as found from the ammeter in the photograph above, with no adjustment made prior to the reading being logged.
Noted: 1.9 A
